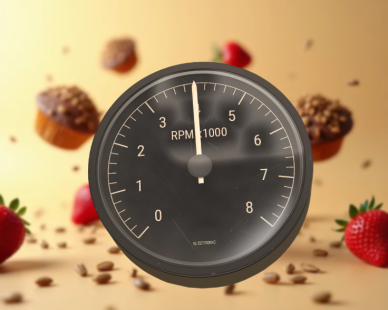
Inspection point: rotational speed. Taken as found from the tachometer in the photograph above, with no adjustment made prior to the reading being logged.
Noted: 4000 rpm
